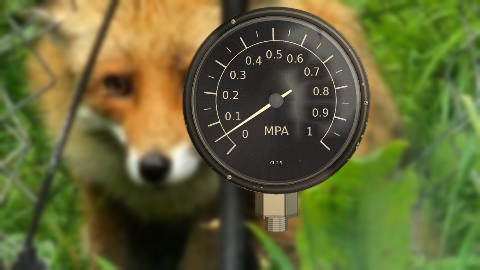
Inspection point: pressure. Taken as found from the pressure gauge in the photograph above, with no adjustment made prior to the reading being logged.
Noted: 0.05 MPa
